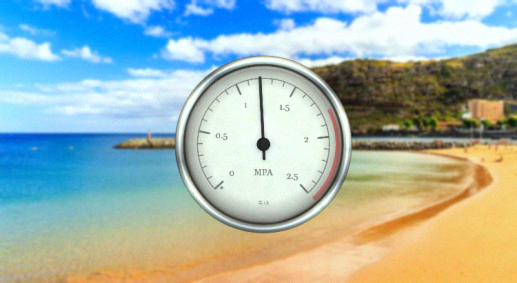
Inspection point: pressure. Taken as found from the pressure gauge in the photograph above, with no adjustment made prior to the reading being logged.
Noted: 1.2 MPa
